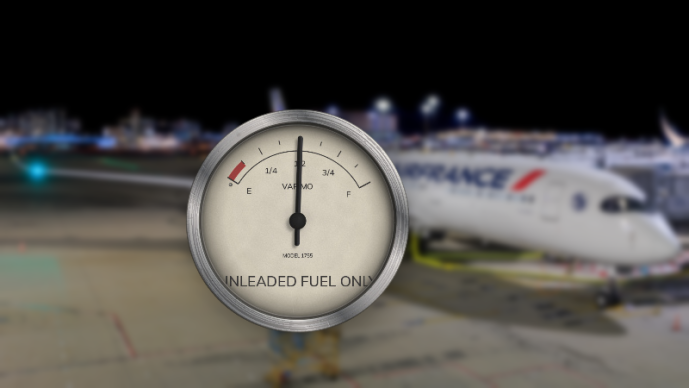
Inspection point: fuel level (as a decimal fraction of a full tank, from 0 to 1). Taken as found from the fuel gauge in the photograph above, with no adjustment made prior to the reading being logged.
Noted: 0.5
